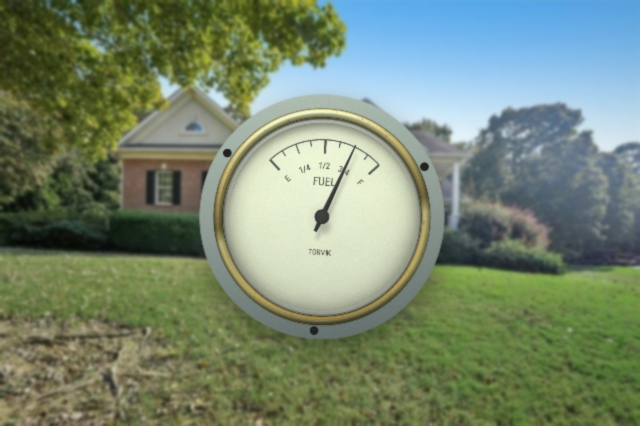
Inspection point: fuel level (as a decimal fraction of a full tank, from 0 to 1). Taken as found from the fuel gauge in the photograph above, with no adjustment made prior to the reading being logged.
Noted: 0.75
